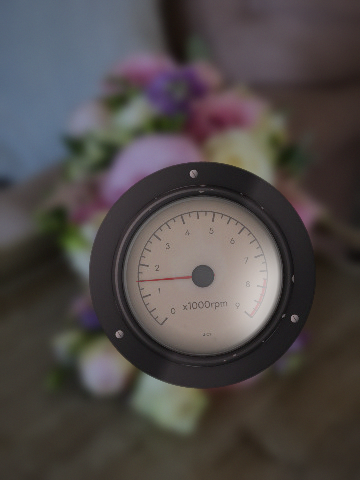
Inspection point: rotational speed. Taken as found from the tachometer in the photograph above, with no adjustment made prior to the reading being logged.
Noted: 1500 rpm
